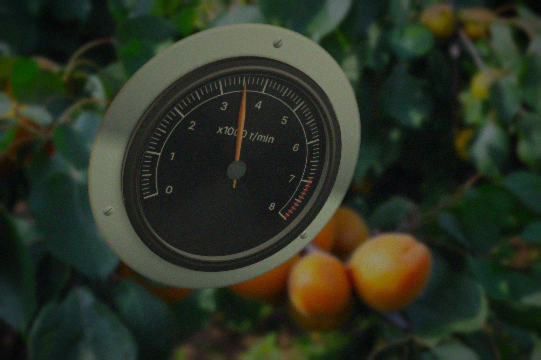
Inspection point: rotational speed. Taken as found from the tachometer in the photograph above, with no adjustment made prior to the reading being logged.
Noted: 3500 rpm
